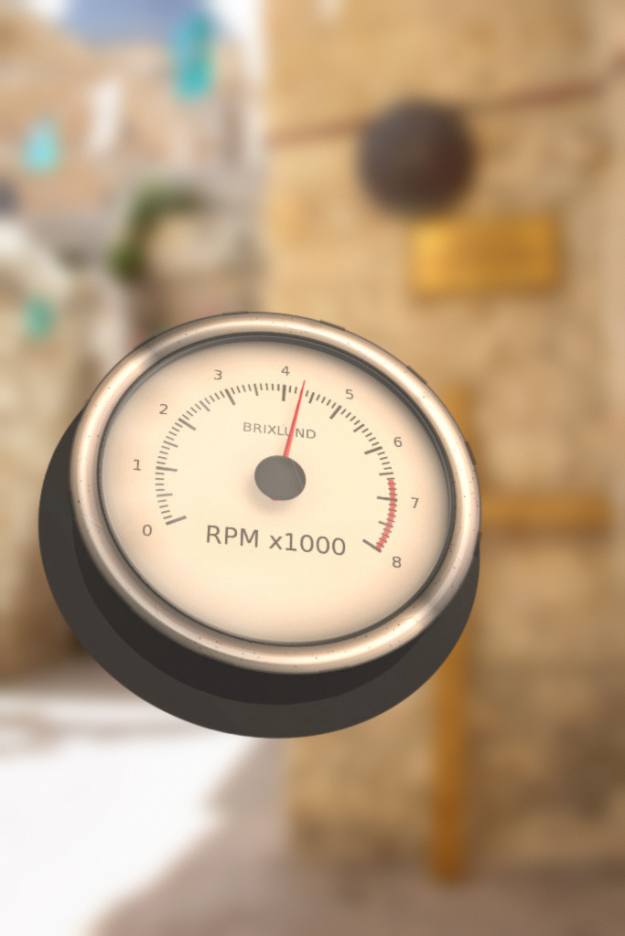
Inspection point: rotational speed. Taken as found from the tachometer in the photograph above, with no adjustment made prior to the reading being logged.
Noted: 4300 rpm
